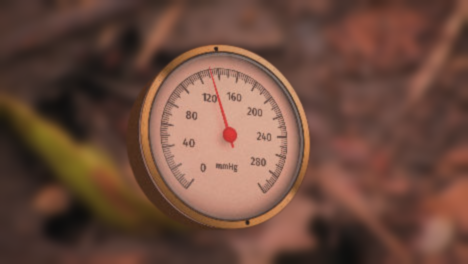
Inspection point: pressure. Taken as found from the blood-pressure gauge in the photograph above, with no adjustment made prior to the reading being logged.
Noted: 130 mmHg
